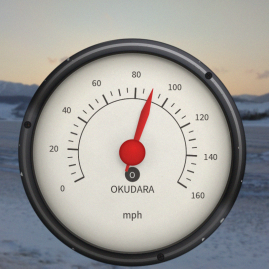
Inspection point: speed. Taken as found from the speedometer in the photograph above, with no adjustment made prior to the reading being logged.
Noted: 90 mph
